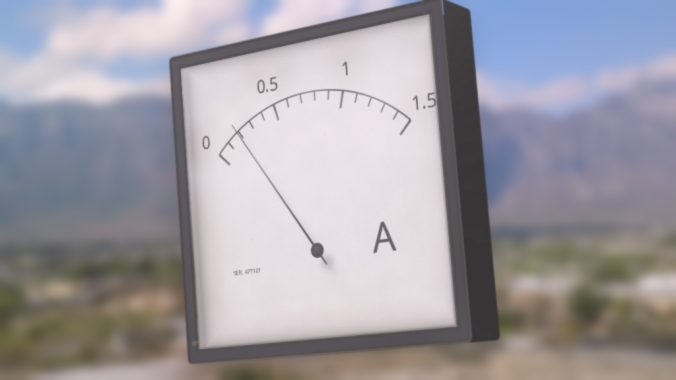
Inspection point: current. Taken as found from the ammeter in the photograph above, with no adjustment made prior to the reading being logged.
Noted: 0.2 A
